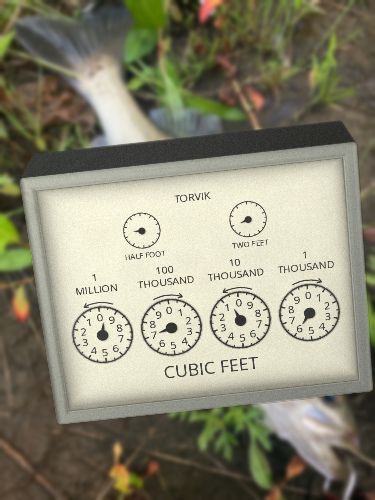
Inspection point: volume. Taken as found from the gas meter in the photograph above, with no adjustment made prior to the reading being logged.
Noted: 970600 ft³
